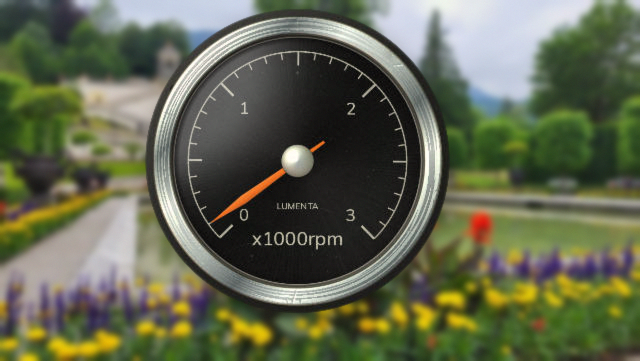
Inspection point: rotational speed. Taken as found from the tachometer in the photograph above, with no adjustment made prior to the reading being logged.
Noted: 100 rpm
